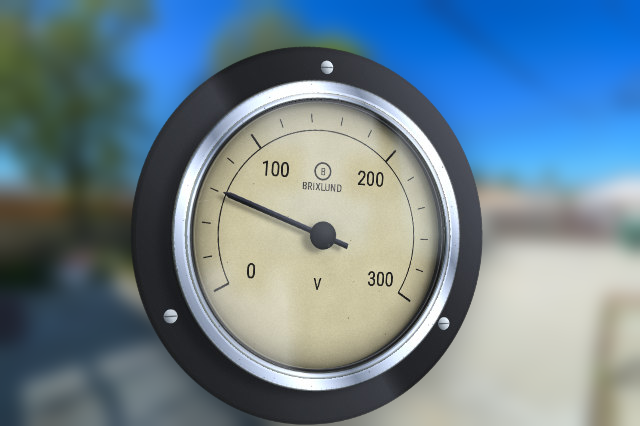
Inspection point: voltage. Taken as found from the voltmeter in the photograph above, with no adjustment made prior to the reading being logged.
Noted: 60 V
